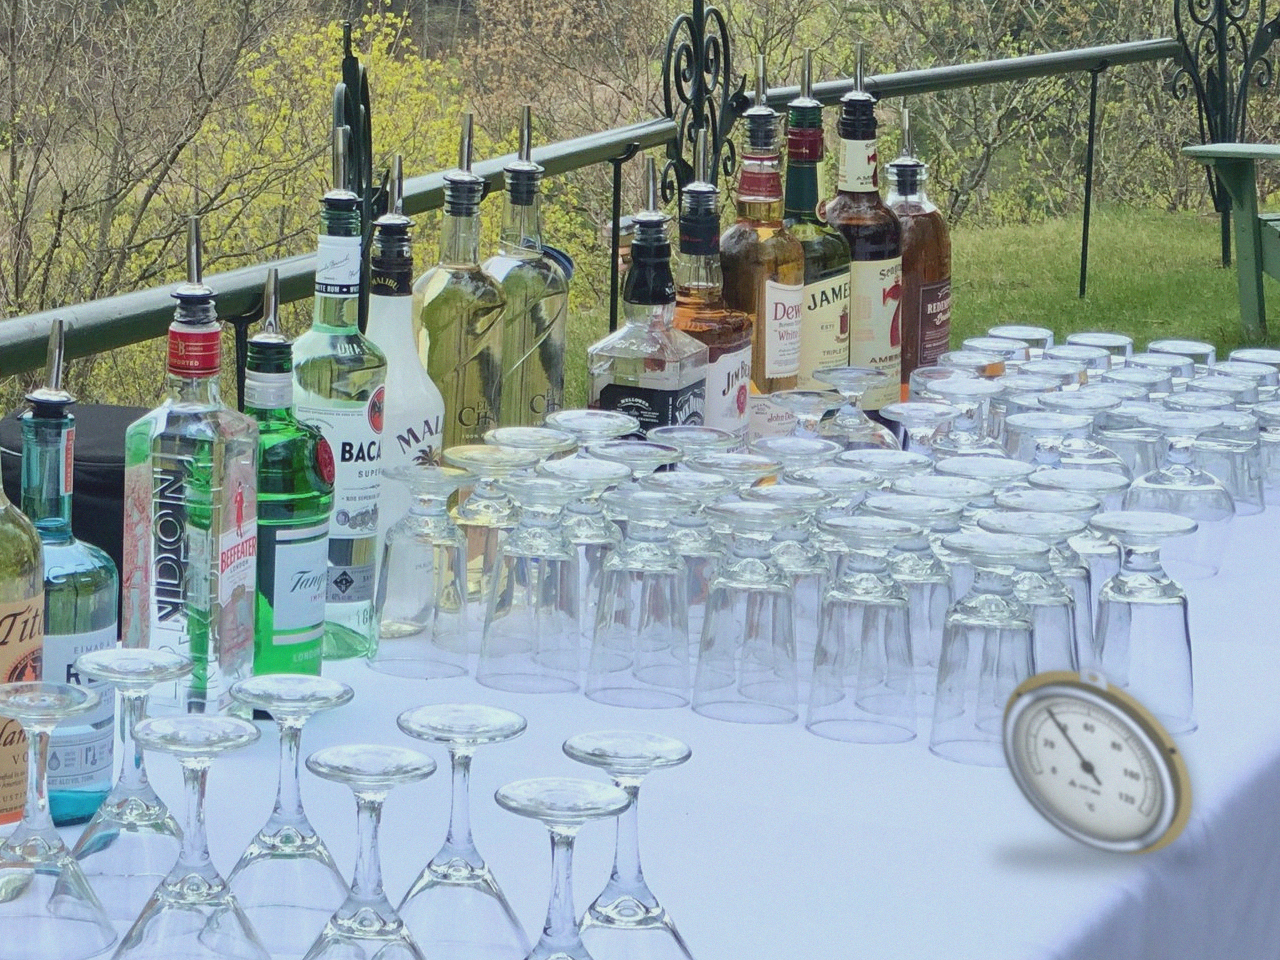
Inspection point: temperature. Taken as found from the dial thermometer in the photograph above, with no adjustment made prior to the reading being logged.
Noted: 40 °C
